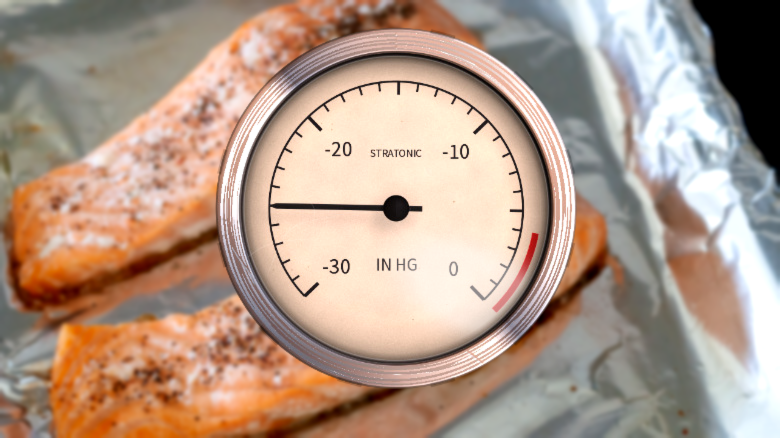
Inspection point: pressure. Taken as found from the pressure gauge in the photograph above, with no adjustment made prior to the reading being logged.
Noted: -25 inHg
